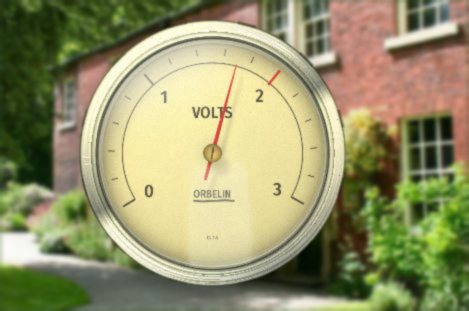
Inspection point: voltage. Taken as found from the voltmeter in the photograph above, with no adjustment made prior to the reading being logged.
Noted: 1.7 V
